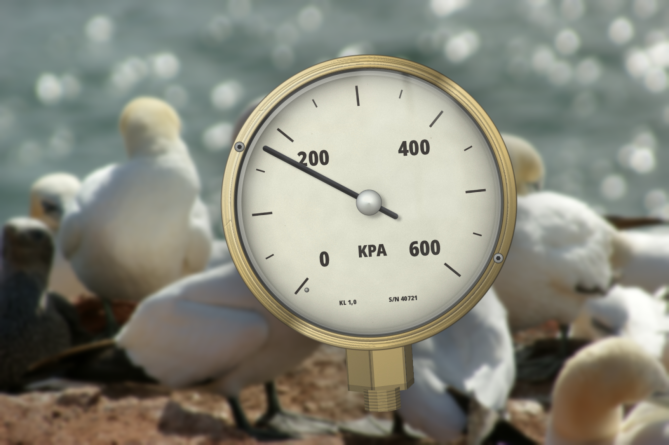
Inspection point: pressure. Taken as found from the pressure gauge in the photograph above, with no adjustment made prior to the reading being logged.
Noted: 175 kPa
